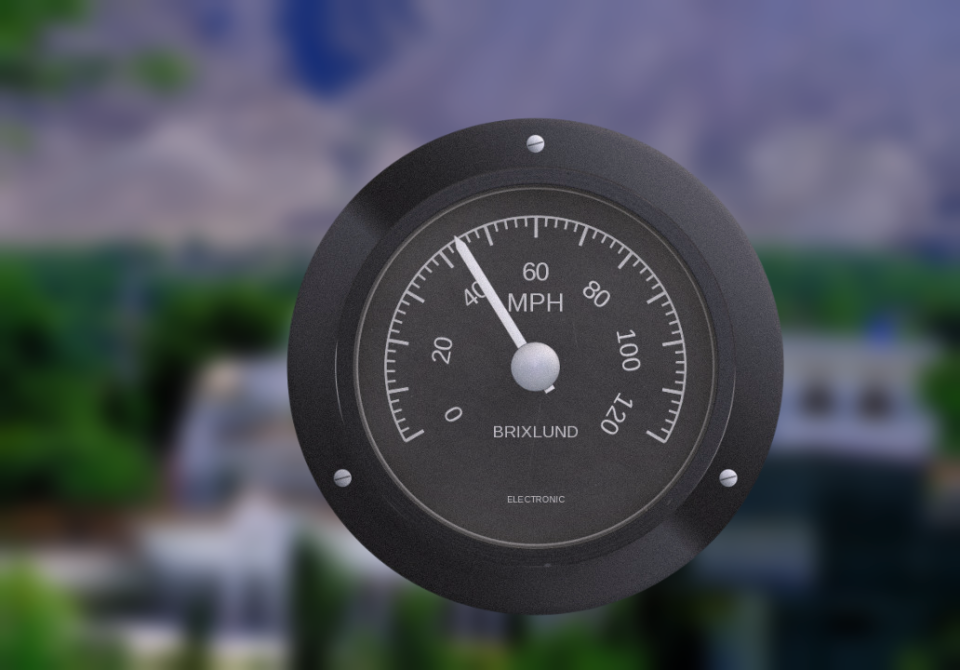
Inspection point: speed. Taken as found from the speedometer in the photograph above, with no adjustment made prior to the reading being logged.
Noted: 44 mph
